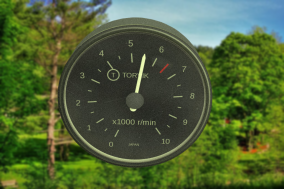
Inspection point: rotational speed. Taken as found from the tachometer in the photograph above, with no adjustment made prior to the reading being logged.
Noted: 5500 rpm
